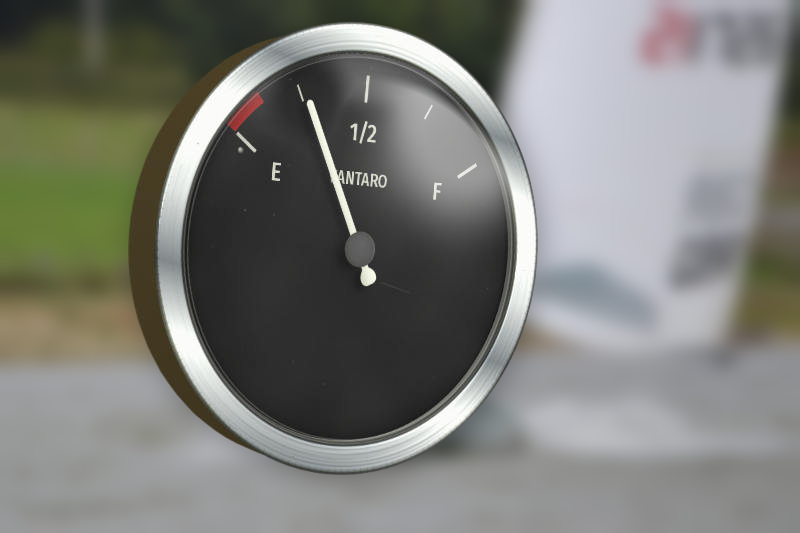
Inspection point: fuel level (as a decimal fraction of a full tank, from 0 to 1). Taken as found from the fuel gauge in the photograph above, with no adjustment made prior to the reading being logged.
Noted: 0.25
